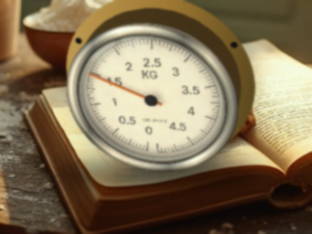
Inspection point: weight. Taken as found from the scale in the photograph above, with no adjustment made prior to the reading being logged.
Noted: 1.5 kg
